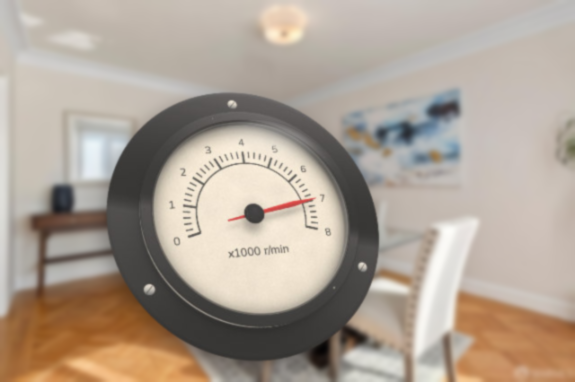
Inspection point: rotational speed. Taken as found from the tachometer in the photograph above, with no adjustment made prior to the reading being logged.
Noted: 7000 rpm
